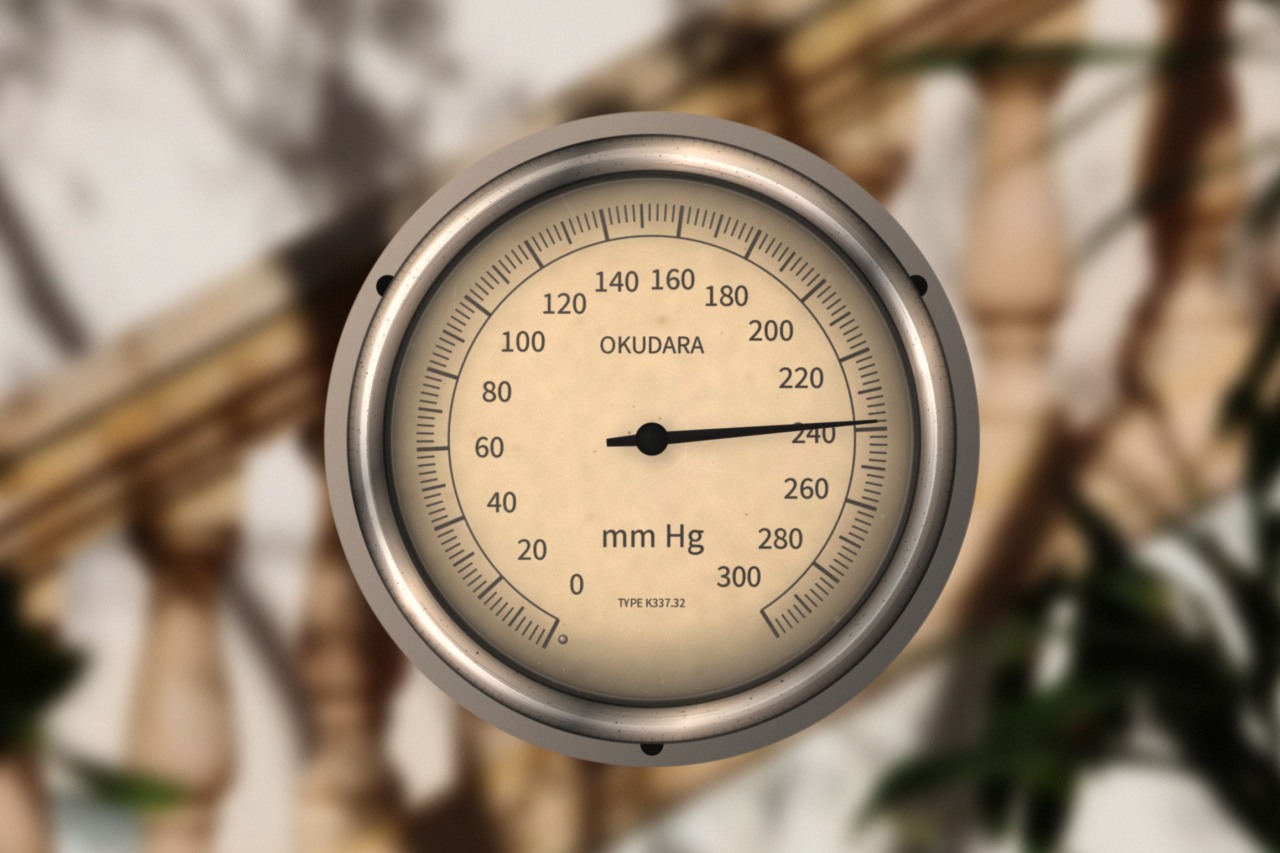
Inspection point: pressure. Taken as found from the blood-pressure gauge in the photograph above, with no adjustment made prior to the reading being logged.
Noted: 238 mmHg
